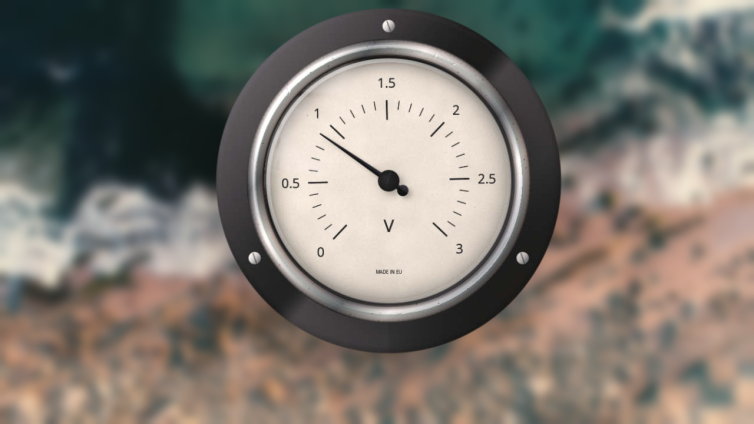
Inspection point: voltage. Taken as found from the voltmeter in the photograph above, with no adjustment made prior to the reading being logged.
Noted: 0.9 V
